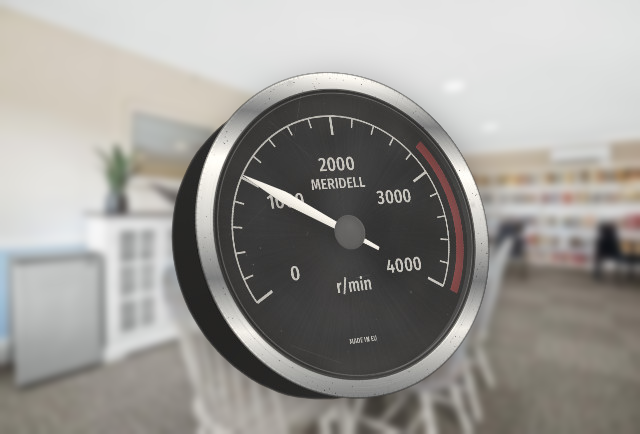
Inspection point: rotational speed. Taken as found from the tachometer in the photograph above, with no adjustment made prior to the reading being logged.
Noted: 1000 rpm
